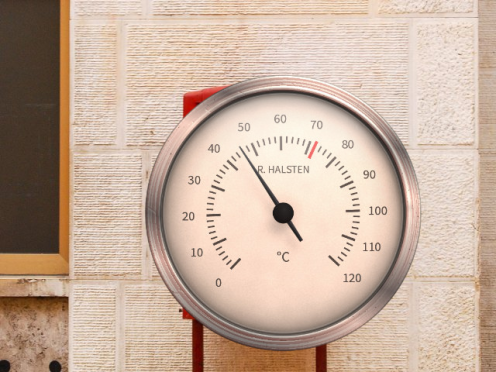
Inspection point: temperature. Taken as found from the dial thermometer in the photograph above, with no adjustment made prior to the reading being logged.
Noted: 46 °C
